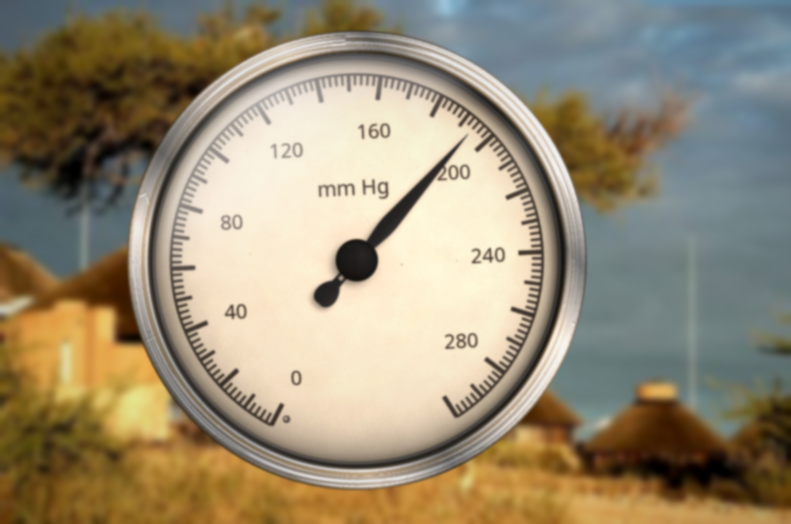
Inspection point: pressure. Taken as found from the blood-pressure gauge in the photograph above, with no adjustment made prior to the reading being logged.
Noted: 194 mmHg
